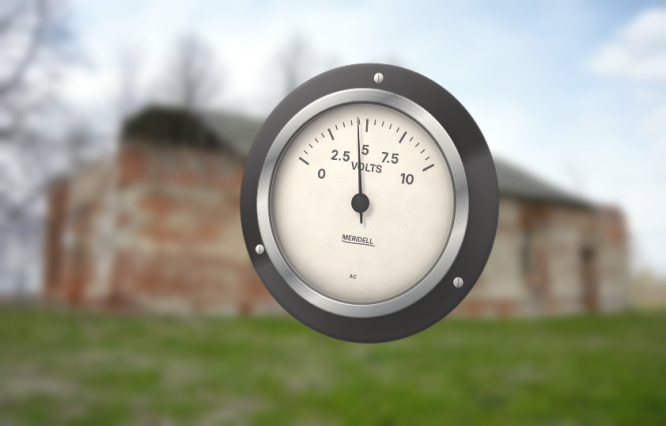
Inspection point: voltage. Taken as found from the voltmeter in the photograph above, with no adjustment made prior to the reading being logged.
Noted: 4.5 V
